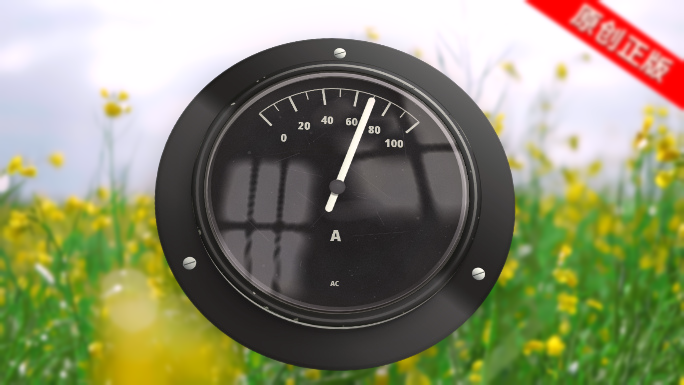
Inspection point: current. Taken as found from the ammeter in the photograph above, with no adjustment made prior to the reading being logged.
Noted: 70 A
